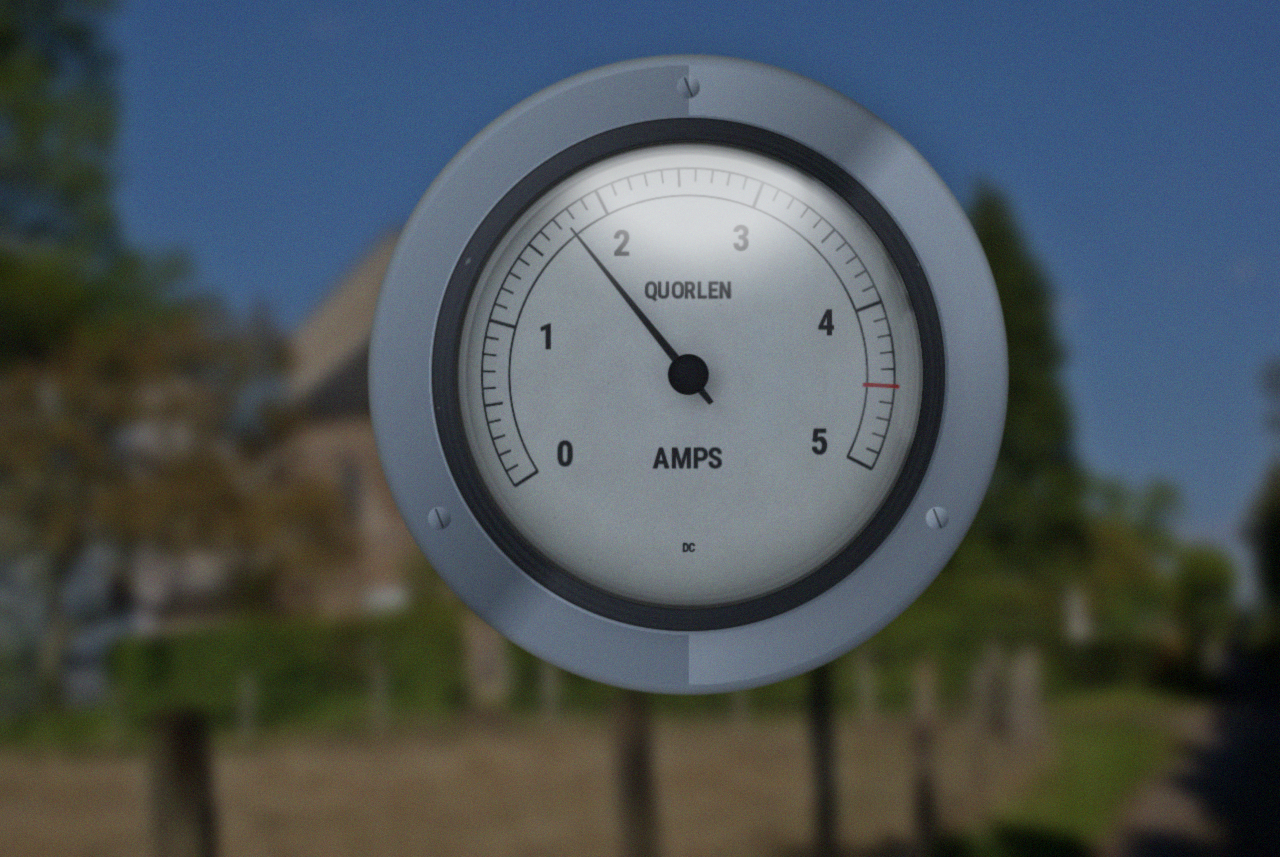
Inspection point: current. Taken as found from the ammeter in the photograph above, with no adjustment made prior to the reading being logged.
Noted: 1.75 A
